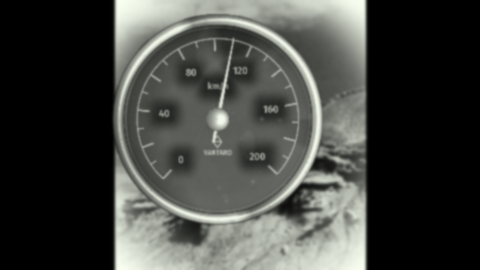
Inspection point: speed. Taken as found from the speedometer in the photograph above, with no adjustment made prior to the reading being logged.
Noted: 110 km/h
